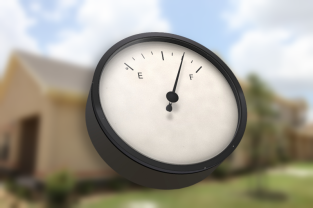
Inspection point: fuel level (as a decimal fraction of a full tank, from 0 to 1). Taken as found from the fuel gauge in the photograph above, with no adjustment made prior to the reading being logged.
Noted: 0.75
